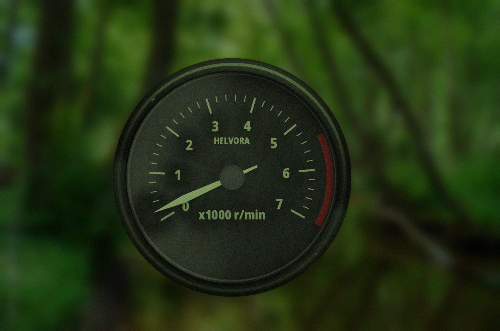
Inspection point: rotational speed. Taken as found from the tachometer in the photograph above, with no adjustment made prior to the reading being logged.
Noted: 200 rpm
